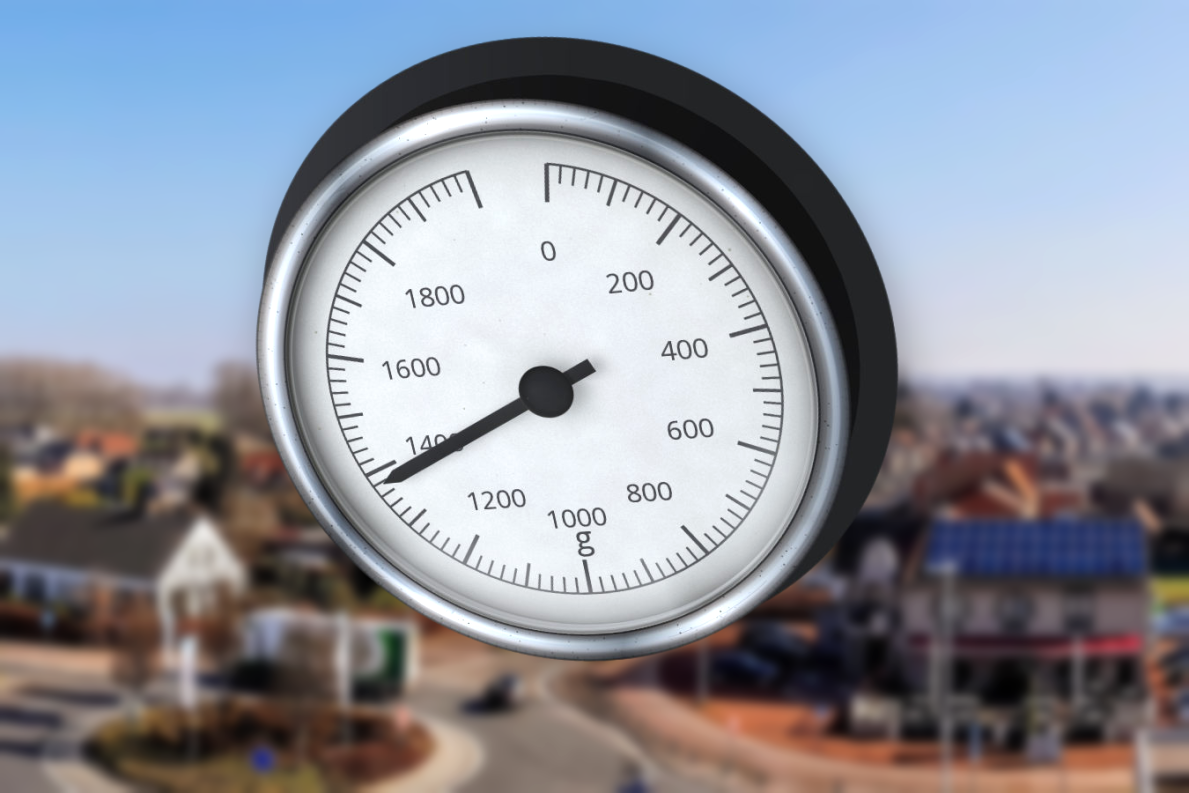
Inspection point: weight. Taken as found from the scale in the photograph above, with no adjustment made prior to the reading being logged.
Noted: 1380 g
